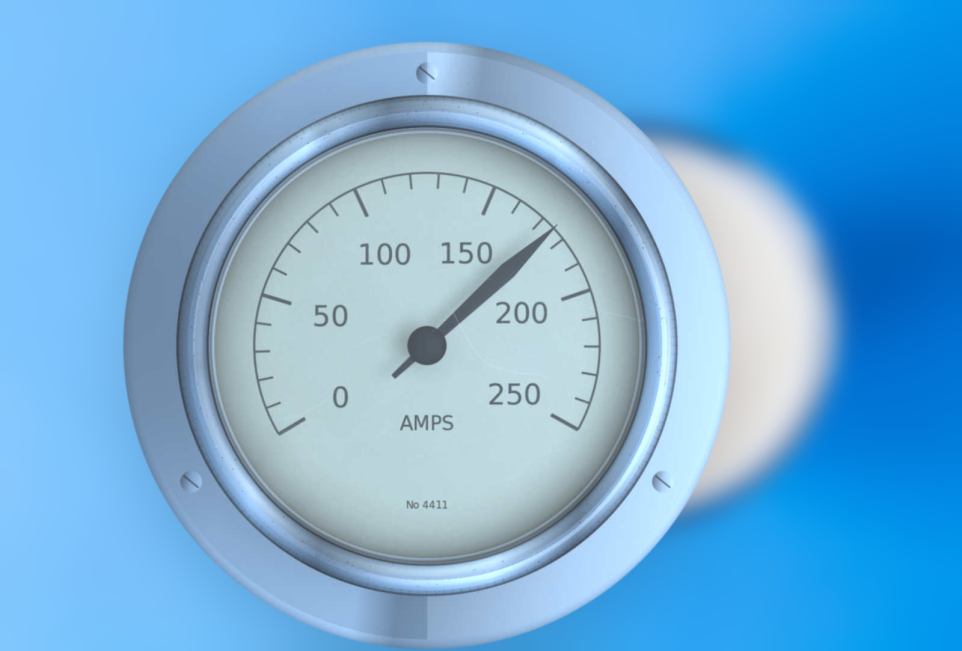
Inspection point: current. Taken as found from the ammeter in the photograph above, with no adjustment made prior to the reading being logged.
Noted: 175 A
